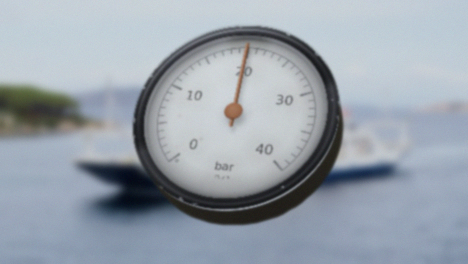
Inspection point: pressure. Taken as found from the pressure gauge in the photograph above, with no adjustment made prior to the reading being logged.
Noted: 20 bar
